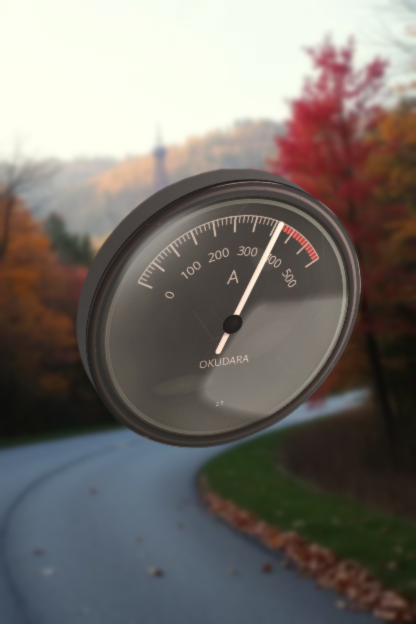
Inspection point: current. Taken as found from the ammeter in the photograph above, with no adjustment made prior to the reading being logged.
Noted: 350 A
